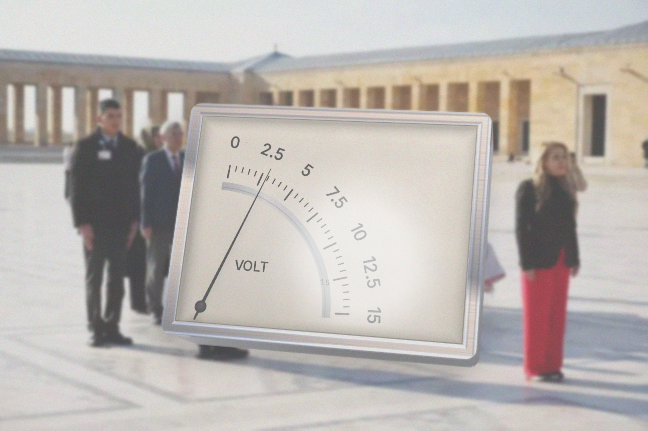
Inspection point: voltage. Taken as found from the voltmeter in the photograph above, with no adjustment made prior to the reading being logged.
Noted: 3 V
